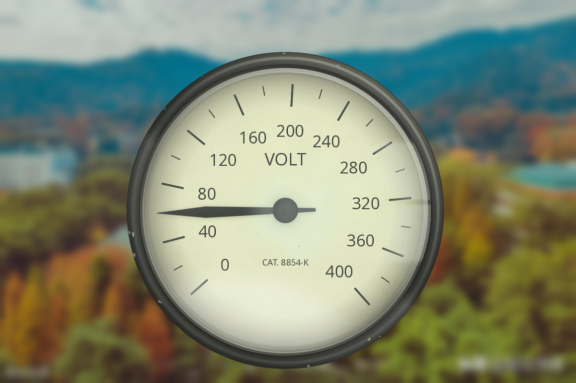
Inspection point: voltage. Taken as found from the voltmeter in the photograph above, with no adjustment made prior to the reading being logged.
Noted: 60 V
